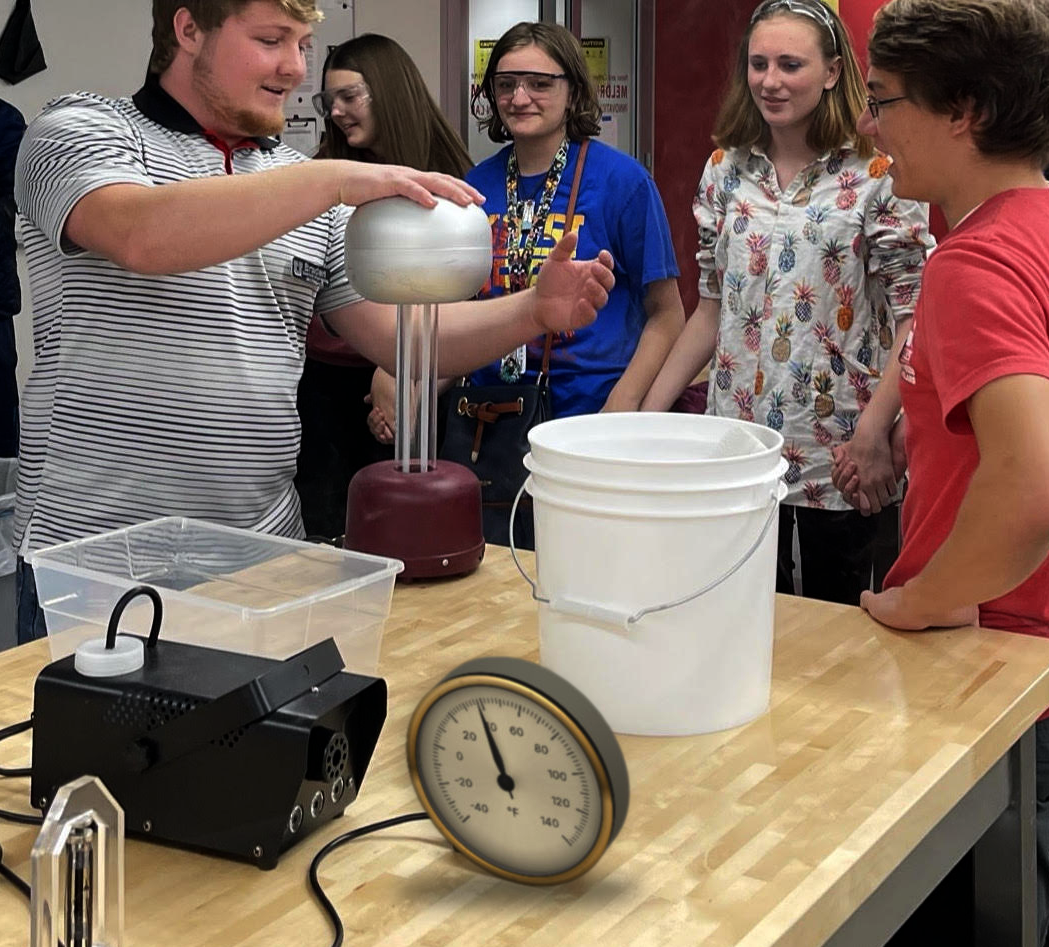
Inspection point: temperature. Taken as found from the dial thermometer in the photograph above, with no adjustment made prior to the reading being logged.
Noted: 40 °F
